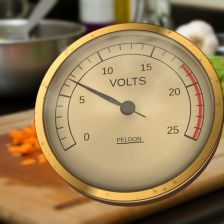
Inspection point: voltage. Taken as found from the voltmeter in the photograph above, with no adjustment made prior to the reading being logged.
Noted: 6.5 V
